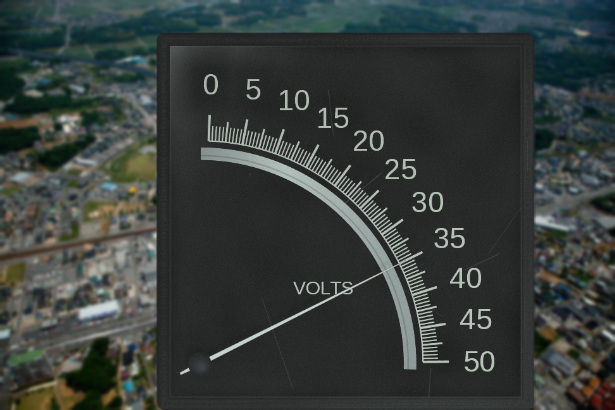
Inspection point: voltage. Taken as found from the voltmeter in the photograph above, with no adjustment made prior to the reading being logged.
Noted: 35 V
